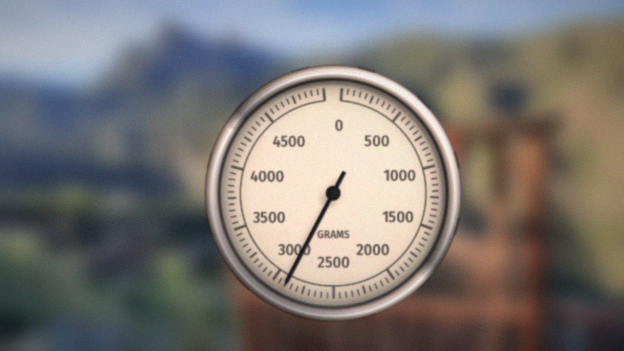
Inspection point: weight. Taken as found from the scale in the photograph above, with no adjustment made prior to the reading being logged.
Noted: 2900 g
